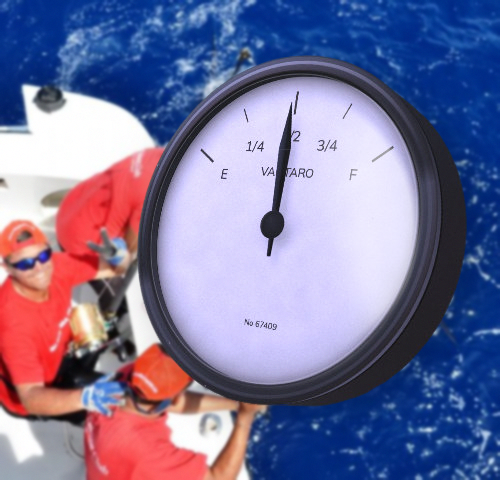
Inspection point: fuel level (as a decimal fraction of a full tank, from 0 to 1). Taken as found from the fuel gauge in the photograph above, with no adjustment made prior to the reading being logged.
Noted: 0.5
